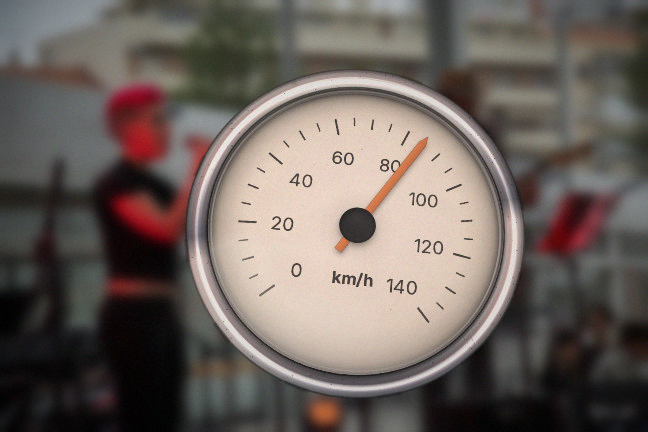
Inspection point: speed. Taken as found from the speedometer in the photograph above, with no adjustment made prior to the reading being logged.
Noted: 85 km/h
